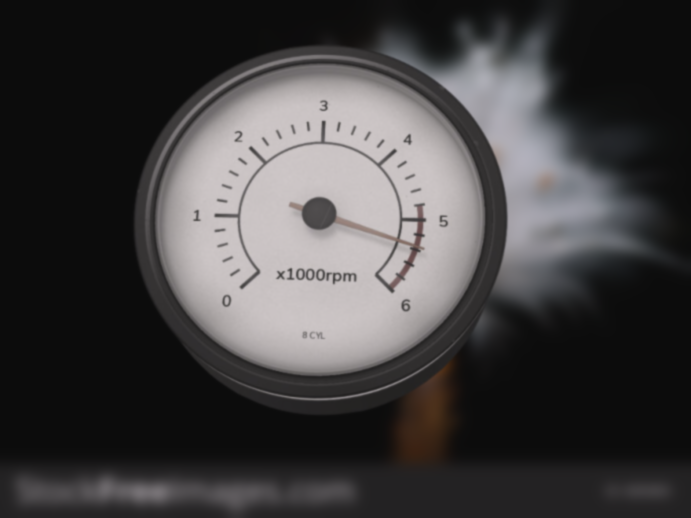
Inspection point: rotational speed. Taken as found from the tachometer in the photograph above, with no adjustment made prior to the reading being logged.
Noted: 5400 rpm
